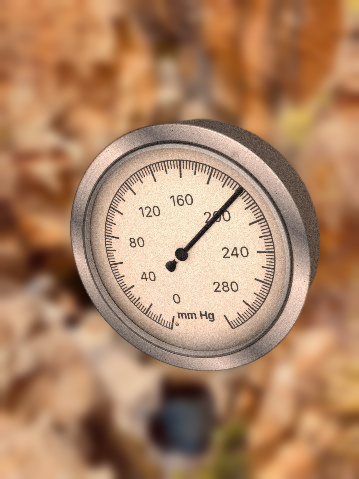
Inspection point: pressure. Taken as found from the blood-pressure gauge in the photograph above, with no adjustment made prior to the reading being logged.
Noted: 200 mmHg
